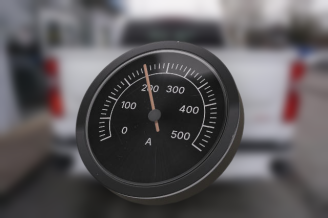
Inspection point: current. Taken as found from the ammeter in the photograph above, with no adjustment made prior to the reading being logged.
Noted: 200 A
